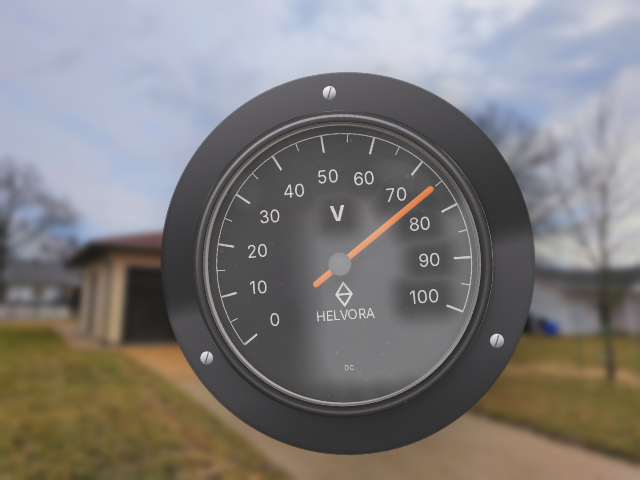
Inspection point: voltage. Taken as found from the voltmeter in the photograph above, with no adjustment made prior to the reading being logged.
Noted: 75 V
